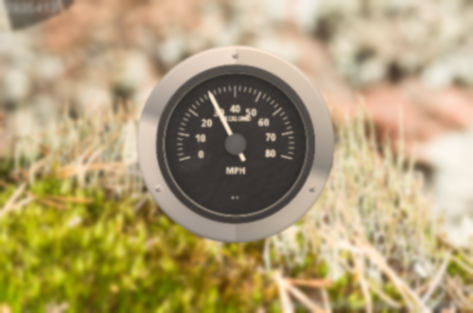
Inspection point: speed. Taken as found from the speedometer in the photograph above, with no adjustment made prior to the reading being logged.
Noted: 30 mph
